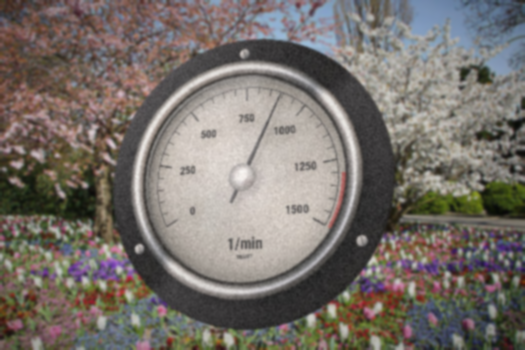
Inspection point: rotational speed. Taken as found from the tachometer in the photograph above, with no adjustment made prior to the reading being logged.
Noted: 900 rpm
